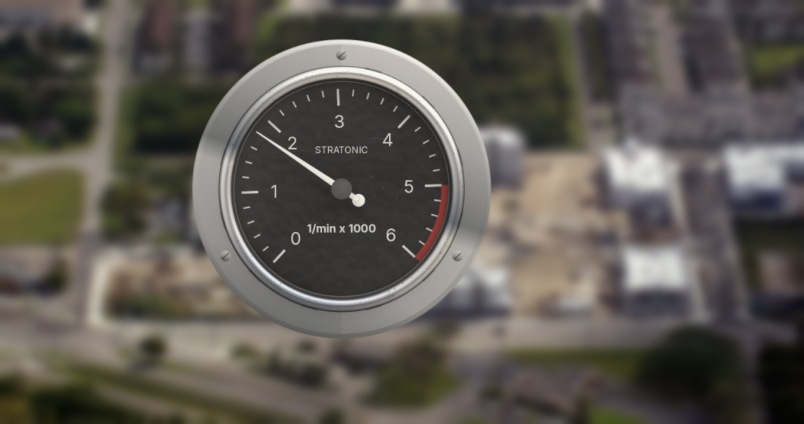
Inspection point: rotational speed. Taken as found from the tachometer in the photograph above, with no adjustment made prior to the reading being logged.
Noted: 1800 rpm
